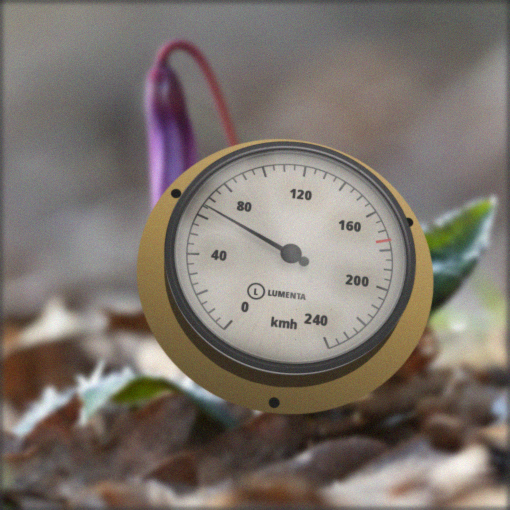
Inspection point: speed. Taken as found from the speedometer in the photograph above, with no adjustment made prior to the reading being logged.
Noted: 65 km/h
